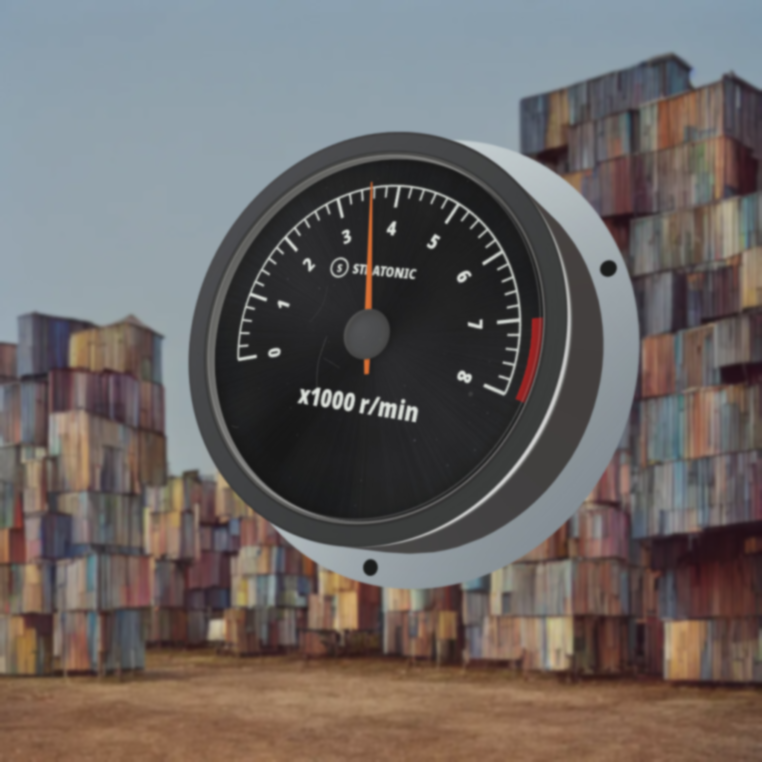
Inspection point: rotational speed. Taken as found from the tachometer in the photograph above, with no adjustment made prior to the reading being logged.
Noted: 3600 rpm
